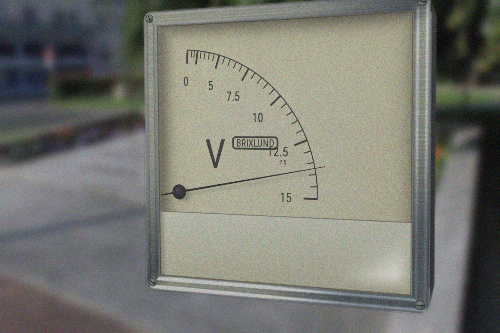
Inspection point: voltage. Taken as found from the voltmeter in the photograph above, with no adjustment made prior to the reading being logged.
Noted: 13.75 V
